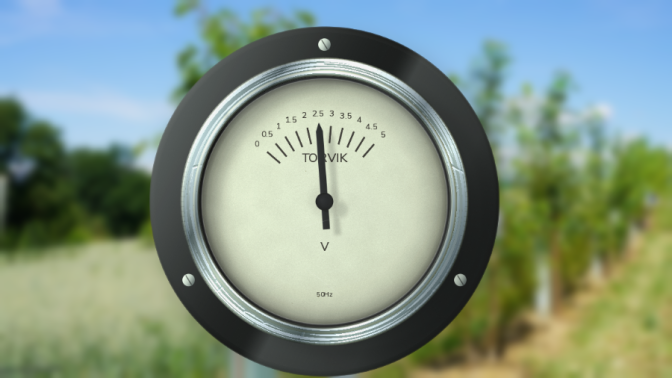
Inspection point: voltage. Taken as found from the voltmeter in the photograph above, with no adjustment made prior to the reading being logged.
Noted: 2.5 V
